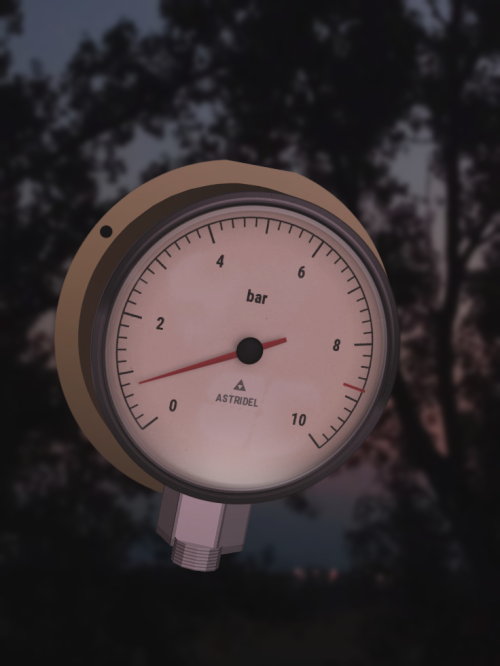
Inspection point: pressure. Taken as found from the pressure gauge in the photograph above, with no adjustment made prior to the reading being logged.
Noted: 0.8 bar
